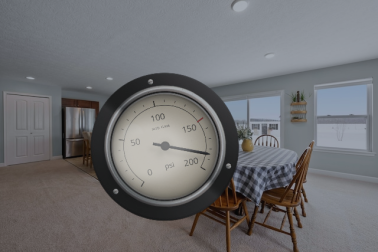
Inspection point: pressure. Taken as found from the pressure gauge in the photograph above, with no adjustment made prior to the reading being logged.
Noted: 185 psi
